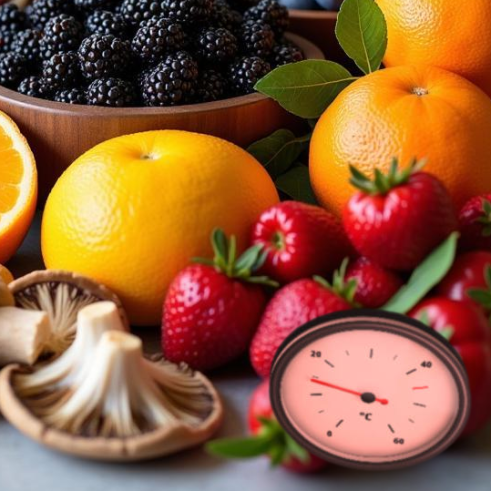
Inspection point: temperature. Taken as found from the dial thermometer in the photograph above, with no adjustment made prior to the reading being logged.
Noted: 15 °C
